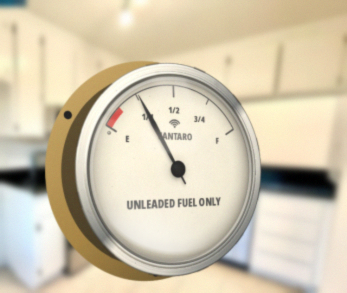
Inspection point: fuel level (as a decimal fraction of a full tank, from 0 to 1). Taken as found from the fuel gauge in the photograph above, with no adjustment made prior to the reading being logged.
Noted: 0.25
